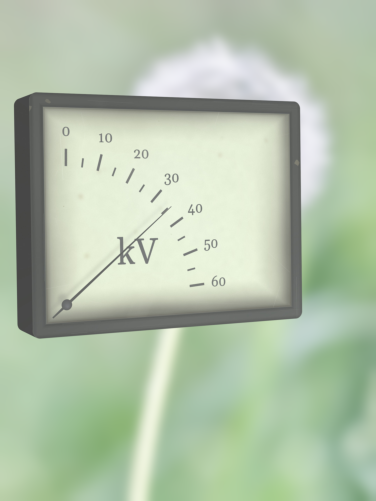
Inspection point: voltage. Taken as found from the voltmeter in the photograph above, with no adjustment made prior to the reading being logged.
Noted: 35 kV
